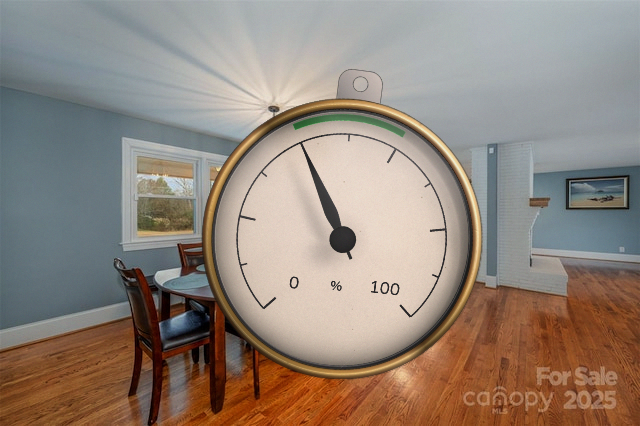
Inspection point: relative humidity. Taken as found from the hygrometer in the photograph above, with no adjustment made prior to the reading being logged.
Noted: 40 %
